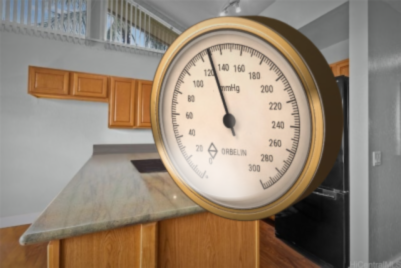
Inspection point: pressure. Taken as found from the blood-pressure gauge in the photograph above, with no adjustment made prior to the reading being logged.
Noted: 130 mmHg
